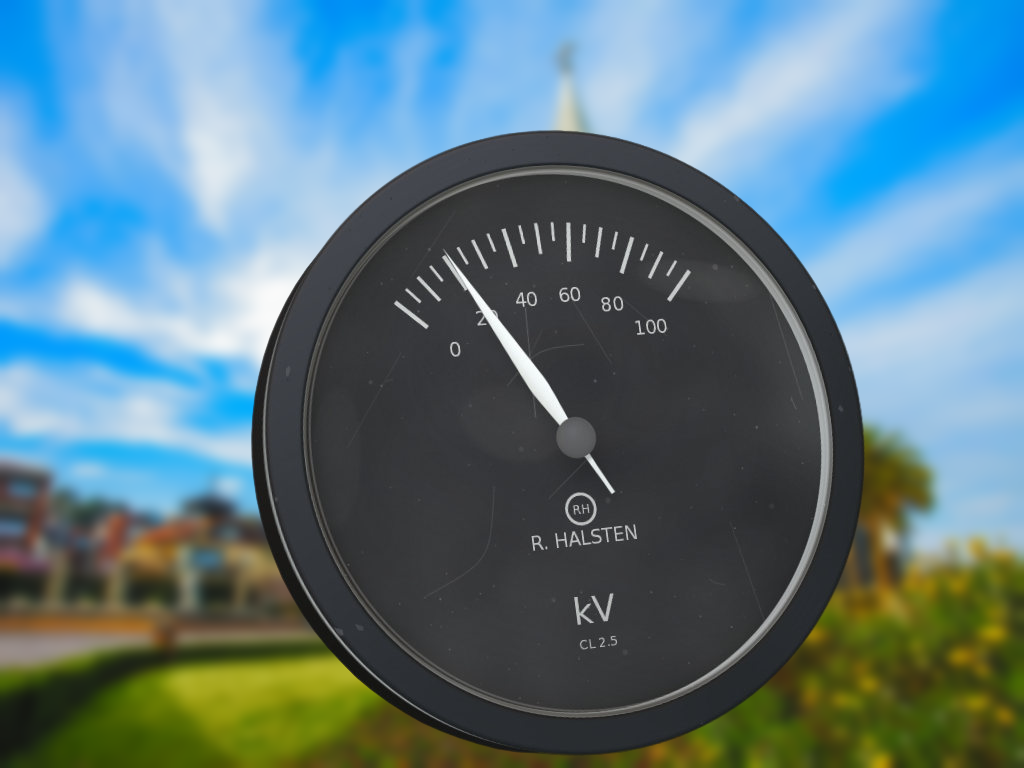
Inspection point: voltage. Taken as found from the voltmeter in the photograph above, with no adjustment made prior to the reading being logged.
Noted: 20 kV
